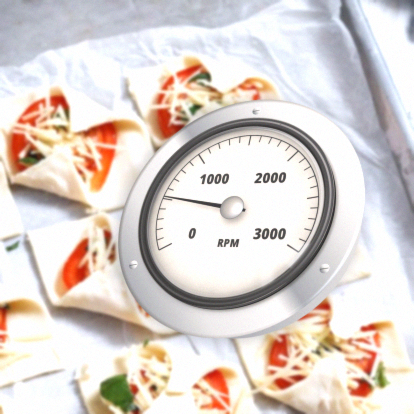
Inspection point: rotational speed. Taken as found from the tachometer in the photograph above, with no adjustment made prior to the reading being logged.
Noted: 500 rpm
